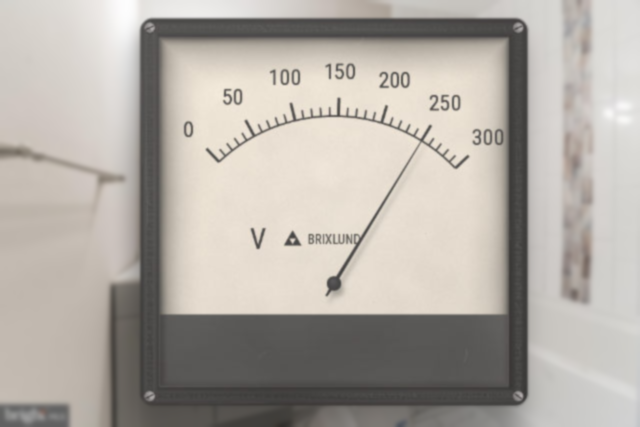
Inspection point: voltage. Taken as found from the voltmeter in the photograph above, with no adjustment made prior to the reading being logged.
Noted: 250 V
